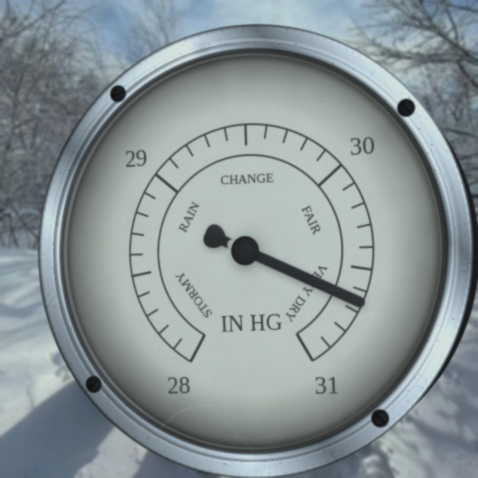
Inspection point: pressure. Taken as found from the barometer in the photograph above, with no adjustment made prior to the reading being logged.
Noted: 30.65 inHg
